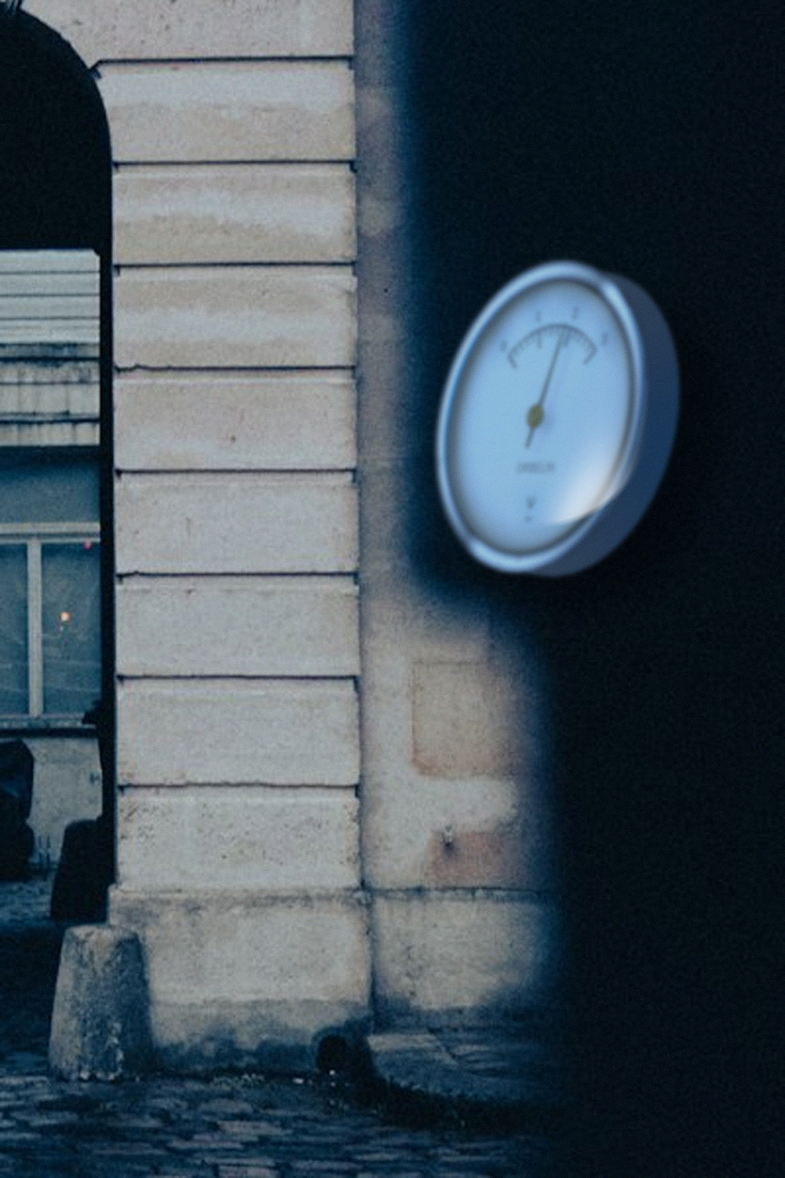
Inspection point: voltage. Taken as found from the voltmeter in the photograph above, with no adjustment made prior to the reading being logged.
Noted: 2 V
